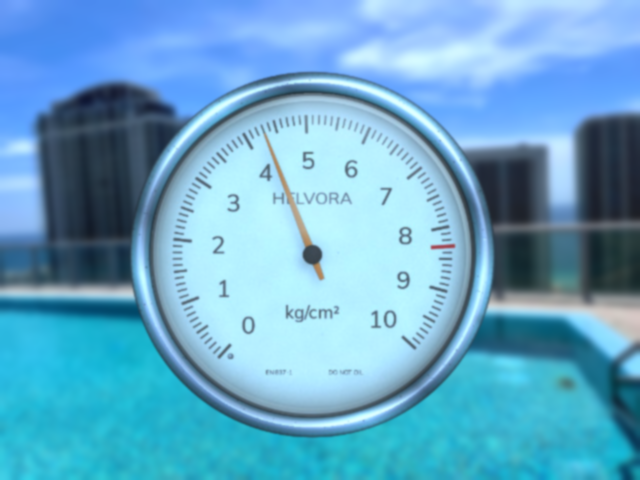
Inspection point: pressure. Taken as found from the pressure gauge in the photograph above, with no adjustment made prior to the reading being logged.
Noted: 4.3 kg/cm²
